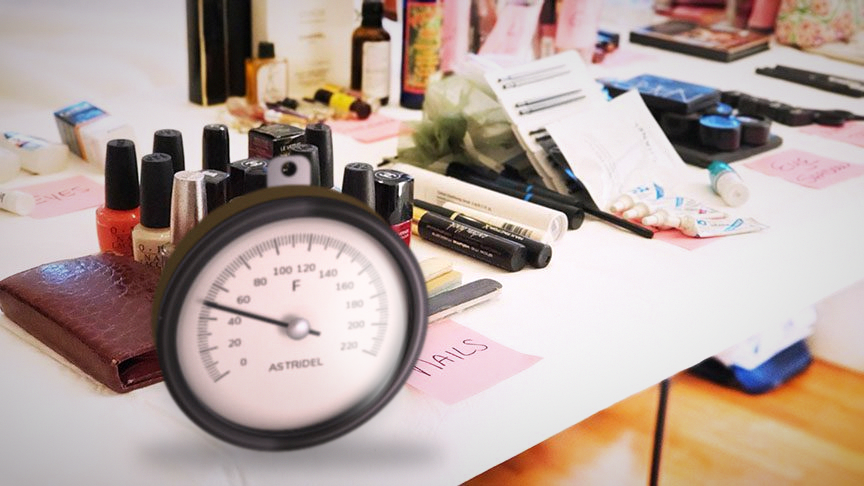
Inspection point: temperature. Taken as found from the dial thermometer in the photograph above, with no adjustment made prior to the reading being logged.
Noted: 50 °F
